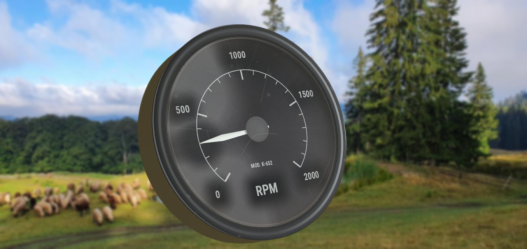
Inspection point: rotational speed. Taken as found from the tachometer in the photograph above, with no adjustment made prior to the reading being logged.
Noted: 300 rpm
